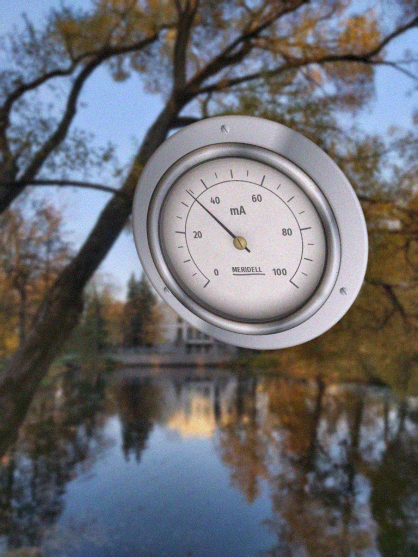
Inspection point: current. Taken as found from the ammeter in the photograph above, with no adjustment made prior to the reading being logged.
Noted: 35 mA
